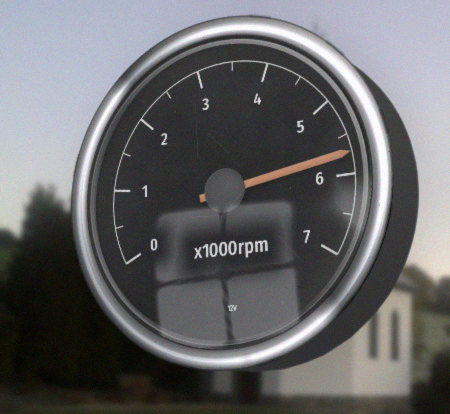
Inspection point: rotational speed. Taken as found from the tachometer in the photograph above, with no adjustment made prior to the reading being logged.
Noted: 5750 rpm
